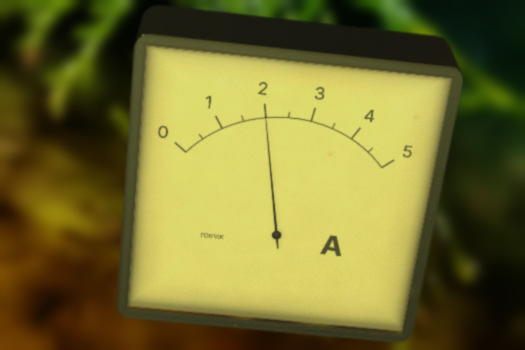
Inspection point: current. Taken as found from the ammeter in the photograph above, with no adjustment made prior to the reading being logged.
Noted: 2 A
